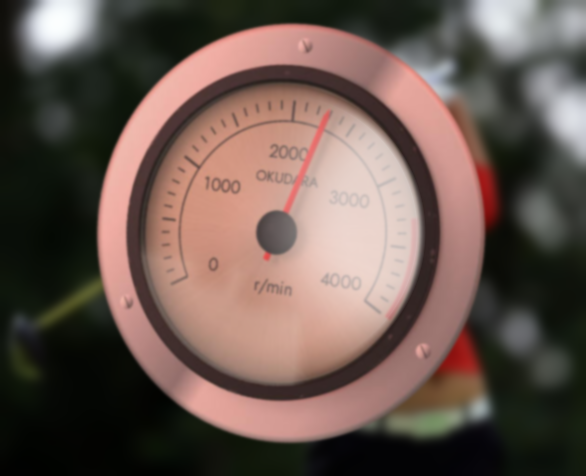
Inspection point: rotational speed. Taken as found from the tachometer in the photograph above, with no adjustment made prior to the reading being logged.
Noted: 2300 rpm
